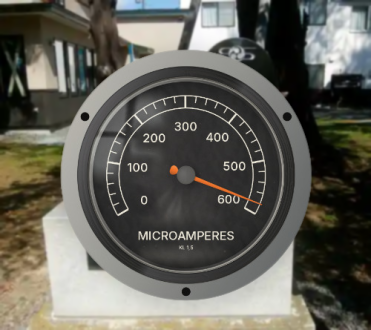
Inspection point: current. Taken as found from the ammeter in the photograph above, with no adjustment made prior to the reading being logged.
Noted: 580 µA
